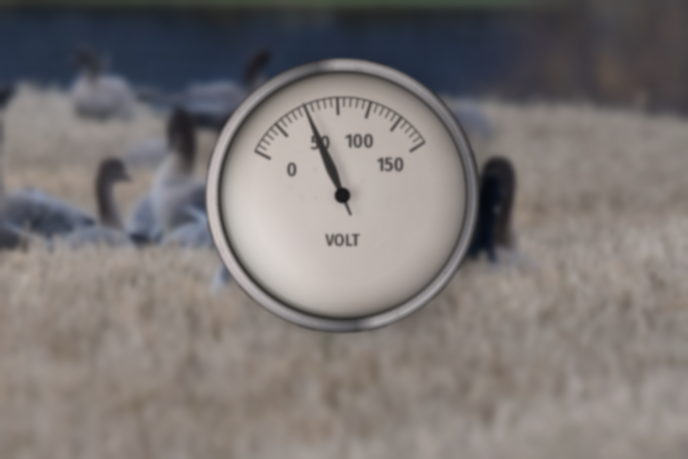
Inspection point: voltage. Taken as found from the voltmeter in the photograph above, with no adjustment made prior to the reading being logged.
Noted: 50 V
